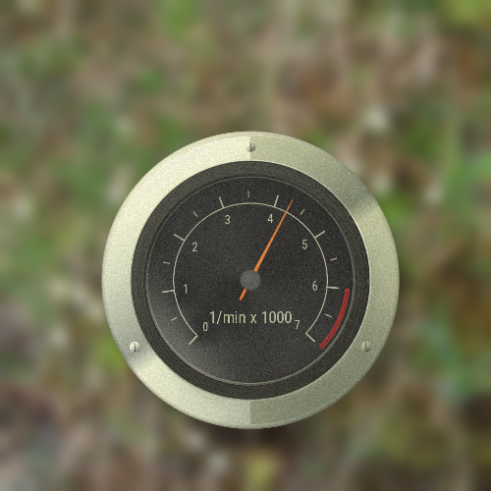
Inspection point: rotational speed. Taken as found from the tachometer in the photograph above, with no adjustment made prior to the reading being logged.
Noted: 4250 rpm
